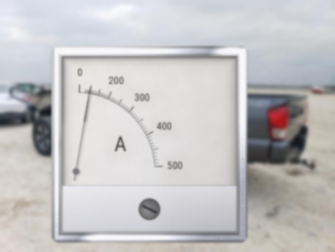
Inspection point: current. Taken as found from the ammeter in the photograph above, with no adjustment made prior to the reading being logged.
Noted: 100 A
